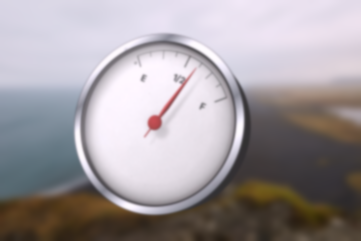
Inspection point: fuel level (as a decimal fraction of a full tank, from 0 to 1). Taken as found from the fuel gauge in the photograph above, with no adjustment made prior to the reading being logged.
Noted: 0.625
